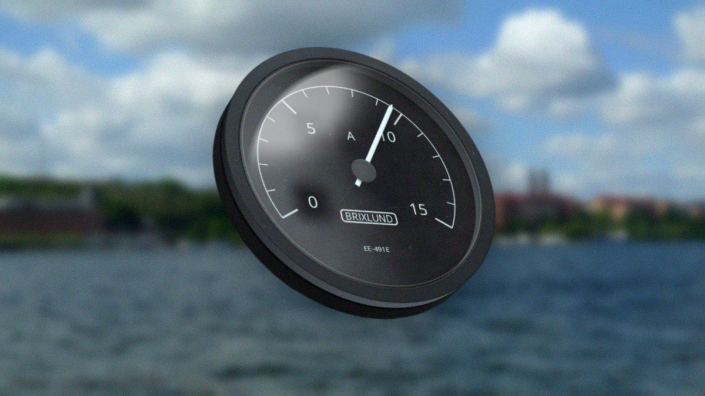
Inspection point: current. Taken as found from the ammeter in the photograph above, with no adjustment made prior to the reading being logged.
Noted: 9.5 A
